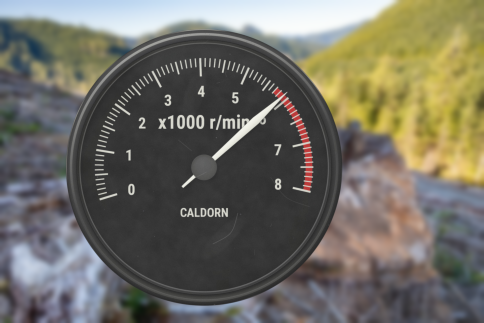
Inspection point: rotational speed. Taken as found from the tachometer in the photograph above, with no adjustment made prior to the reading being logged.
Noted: 5900 rpm
